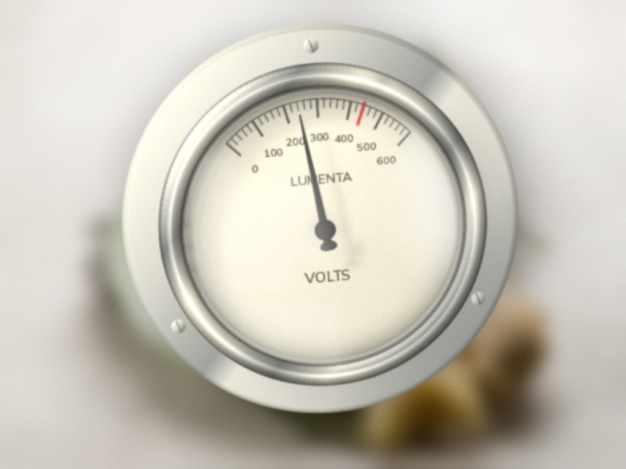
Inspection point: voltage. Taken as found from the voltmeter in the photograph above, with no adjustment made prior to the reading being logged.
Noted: 240 V
